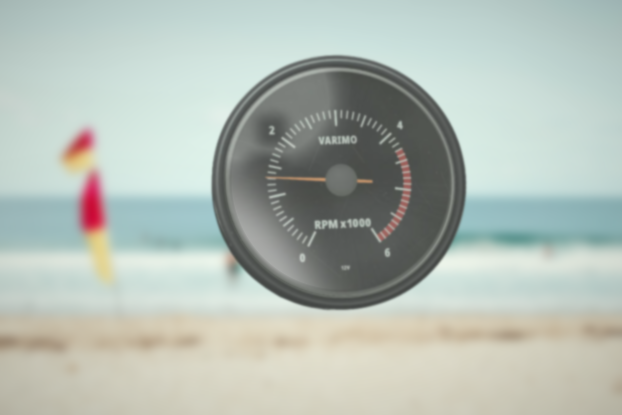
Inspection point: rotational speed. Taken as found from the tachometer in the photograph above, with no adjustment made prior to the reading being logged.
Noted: 1300 rpm
